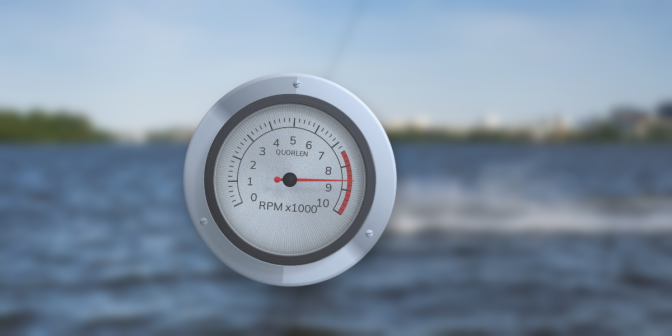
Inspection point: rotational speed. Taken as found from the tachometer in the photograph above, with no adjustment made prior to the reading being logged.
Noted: 8600 rpm
